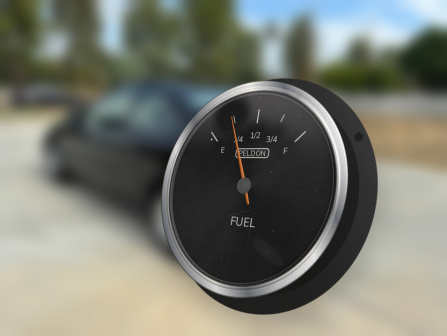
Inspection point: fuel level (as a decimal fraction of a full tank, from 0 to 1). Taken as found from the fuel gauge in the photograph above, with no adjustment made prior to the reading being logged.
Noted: 0.25
